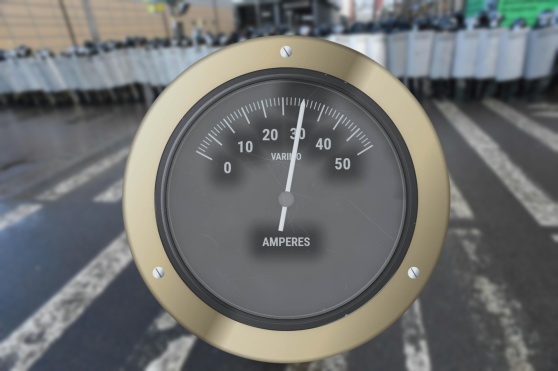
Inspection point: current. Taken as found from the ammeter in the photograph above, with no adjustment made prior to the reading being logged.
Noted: 30 A
